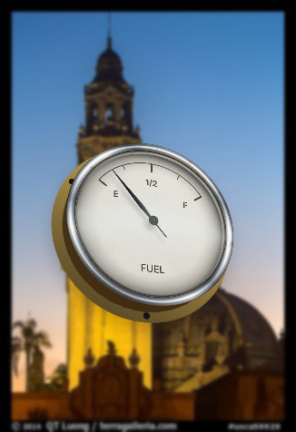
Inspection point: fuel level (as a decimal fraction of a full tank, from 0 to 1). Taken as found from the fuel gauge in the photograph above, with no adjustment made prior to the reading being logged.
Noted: 0.125
